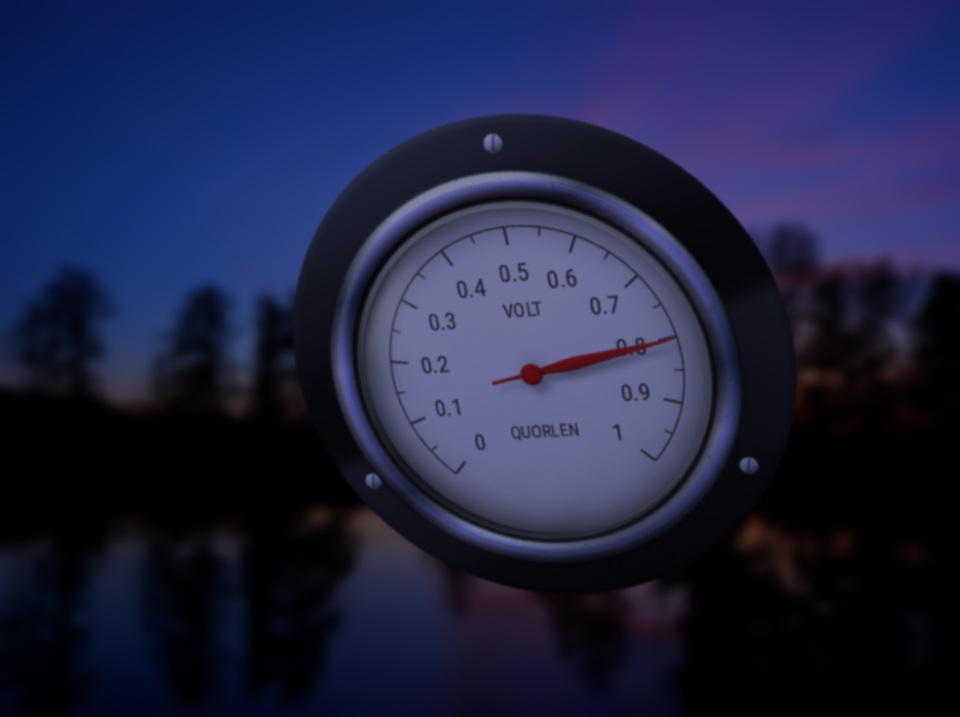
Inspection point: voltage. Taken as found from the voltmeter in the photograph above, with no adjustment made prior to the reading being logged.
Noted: 0.8 V
